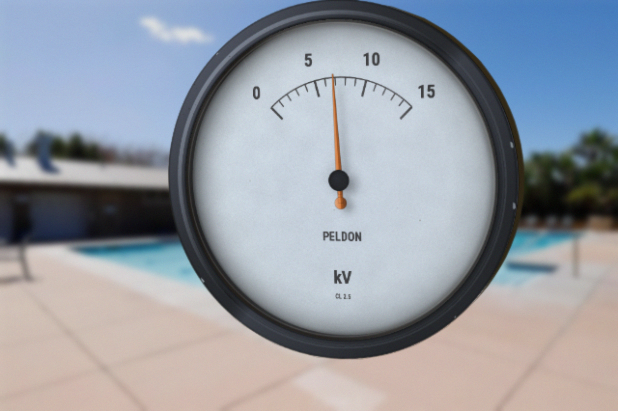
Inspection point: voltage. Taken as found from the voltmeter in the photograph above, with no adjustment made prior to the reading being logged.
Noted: 7 kV
